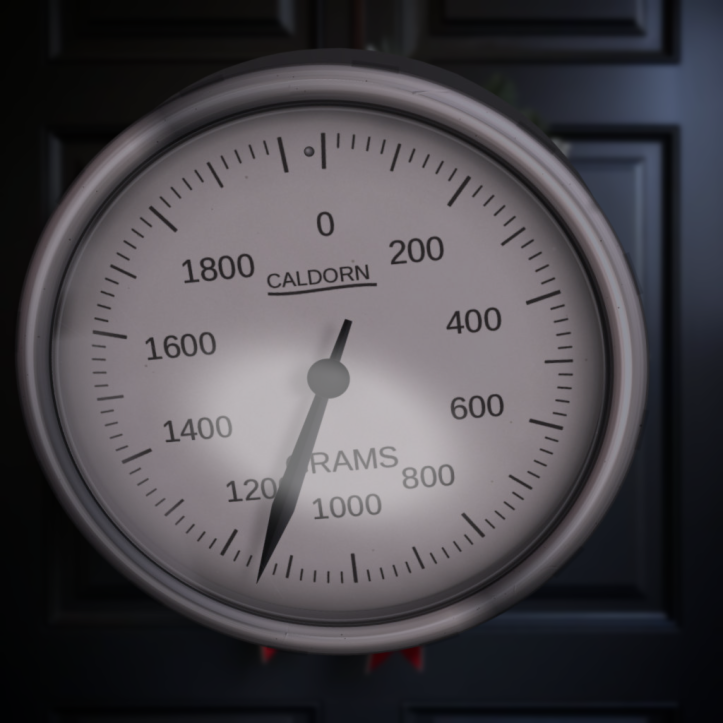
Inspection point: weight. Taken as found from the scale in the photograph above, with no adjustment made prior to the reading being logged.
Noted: 1140 g
